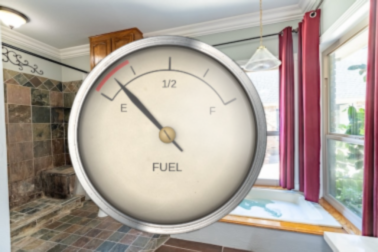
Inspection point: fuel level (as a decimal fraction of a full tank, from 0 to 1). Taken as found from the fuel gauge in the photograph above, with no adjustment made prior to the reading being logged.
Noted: 0.125
